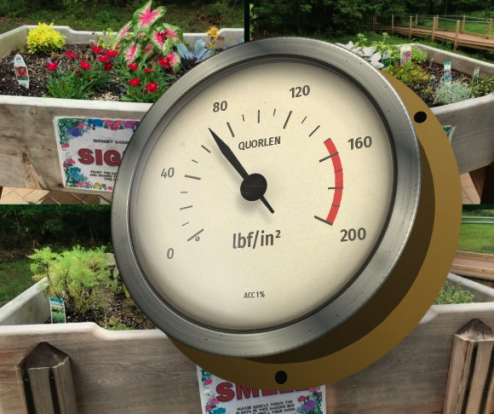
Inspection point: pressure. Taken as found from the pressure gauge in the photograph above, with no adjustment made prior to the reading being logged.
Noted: 70 psi
